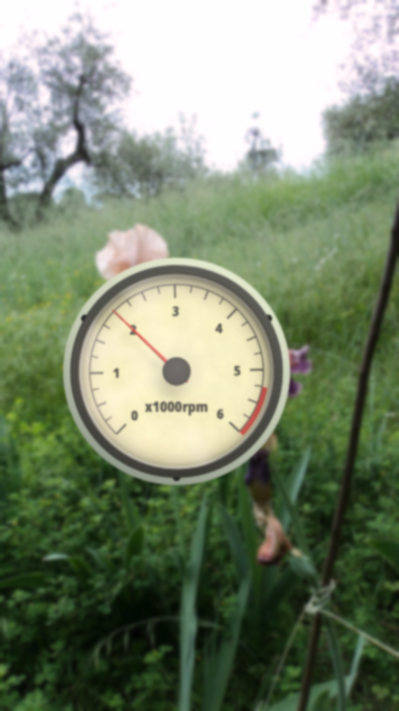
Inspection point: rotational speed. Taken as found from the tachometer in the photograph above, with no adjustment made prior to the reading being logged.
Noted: 2000 rpm
